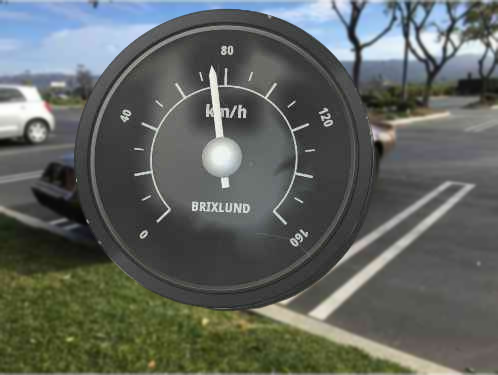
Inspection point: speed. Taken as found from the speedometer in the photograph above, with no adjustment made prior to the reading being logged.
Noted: 75 km/h
